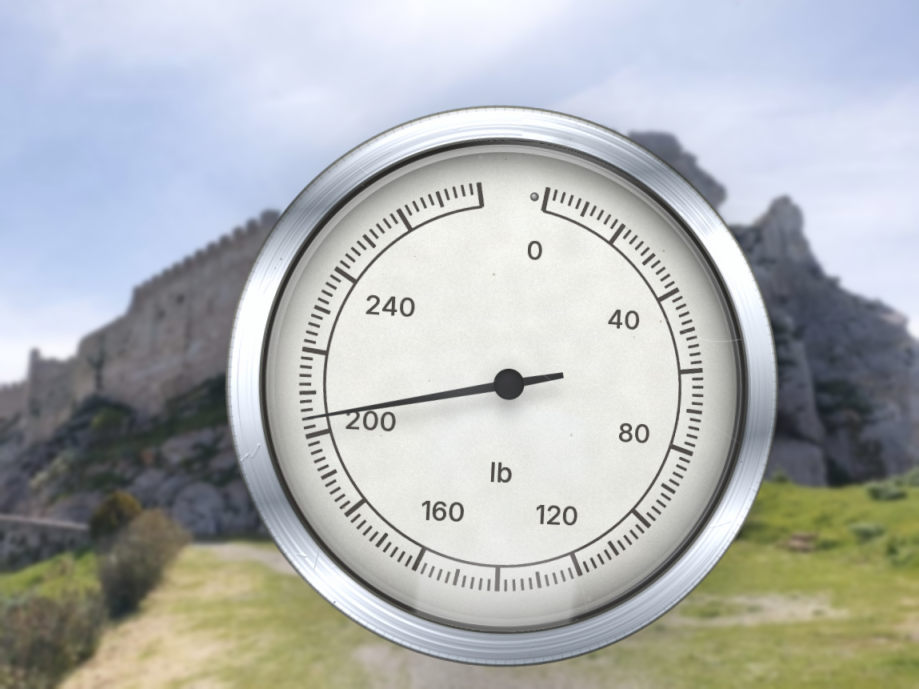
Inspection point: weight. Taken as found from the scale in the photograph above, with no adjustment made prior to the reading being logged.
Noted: 204 lb
